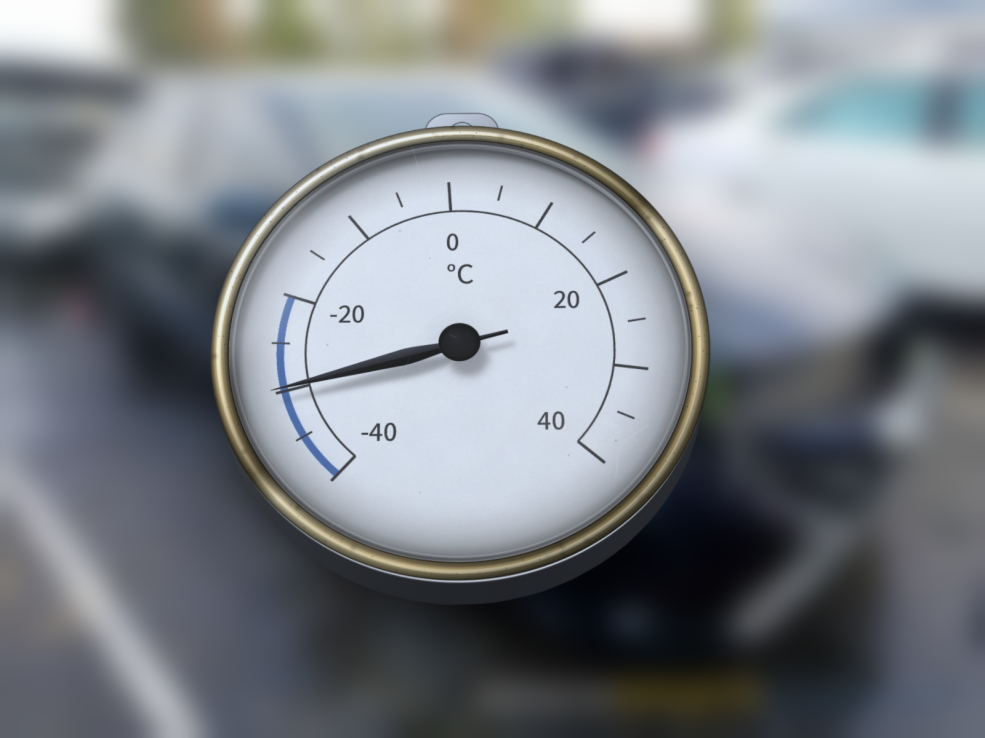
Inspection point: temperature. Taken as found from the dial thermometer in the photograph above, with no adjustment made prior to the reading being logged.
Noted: -30 °C
